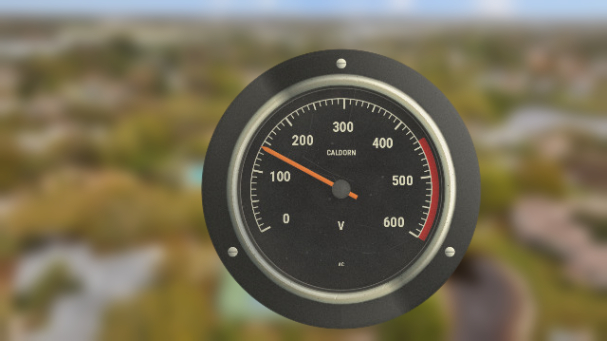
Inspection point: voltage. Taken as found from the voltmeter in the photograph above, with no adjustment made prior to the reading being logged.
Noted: 140 V
